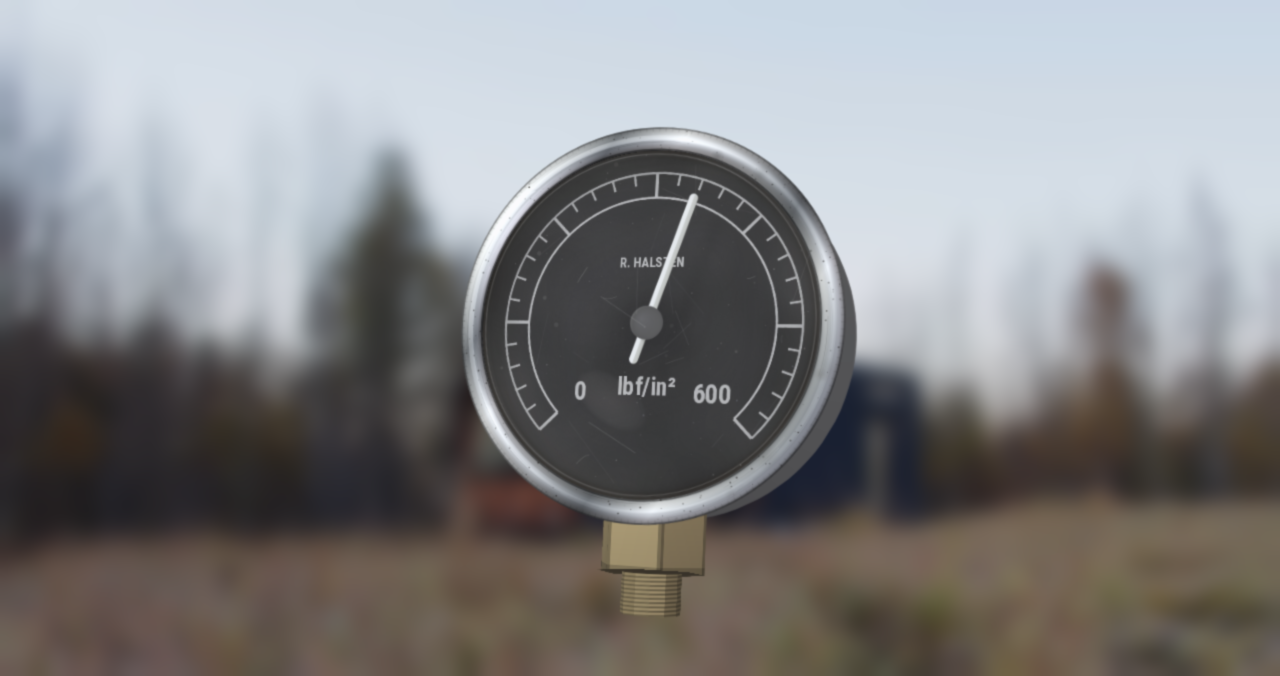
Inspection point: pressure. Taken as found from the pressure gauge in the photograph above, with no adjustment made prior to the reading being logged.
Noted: 340 psi
